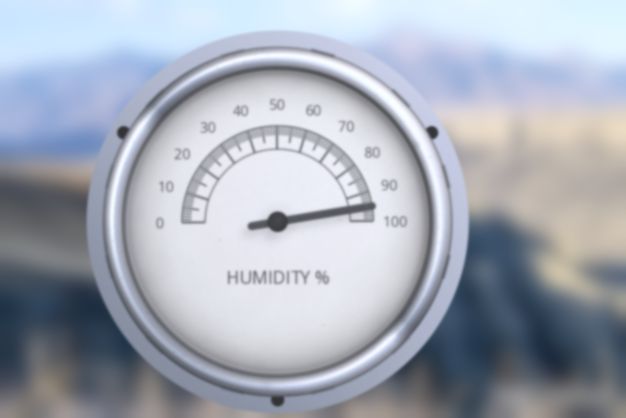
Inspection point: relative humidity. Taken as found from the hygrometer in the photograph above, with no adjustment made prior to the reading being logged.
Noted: 95 %
